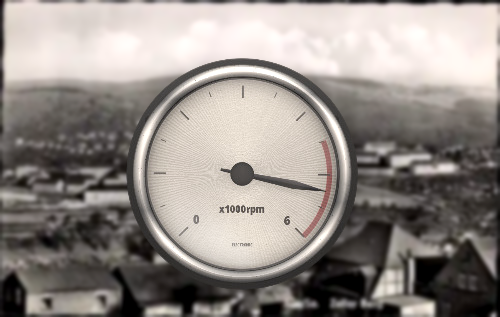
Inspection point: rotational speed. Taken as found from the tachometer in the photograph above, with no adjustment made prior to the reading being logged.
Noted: 5250 rpm
